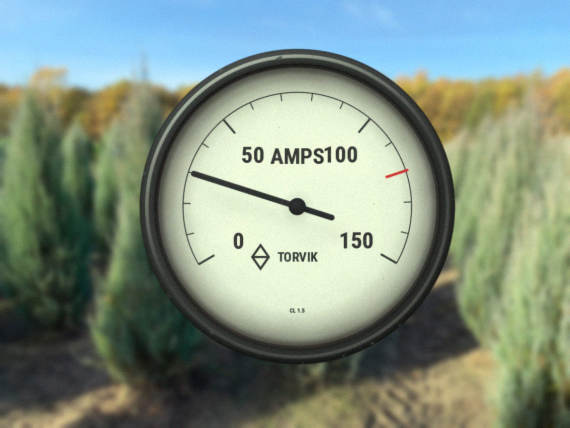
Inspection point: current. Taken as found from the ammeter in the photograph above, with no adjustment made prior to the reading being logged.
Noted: 30 A
